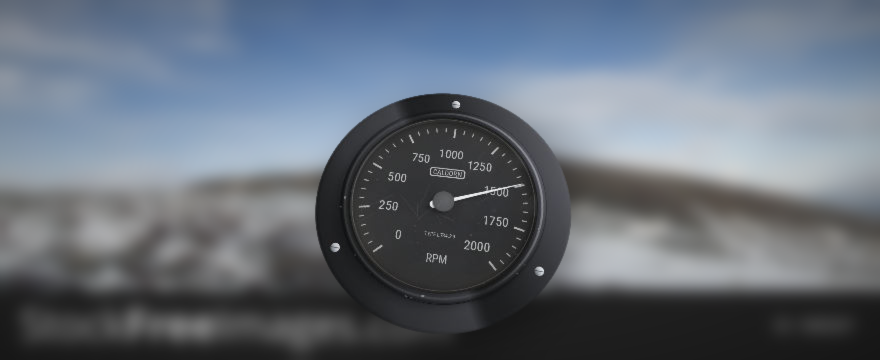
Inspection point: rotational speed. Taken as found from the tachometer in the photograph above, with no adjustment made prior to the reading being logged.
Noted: 1500 rpm
